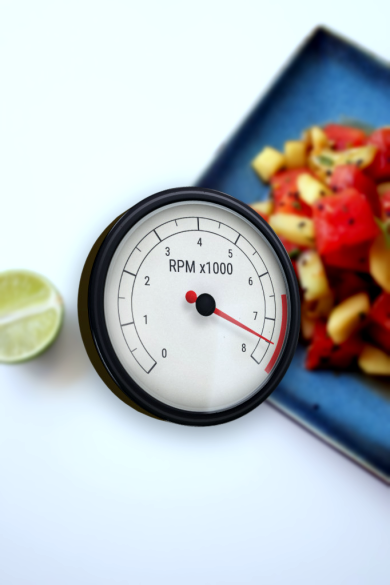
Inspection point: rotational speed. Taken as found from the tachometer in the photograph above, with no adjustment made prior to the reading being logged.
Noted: 7500 rpm
